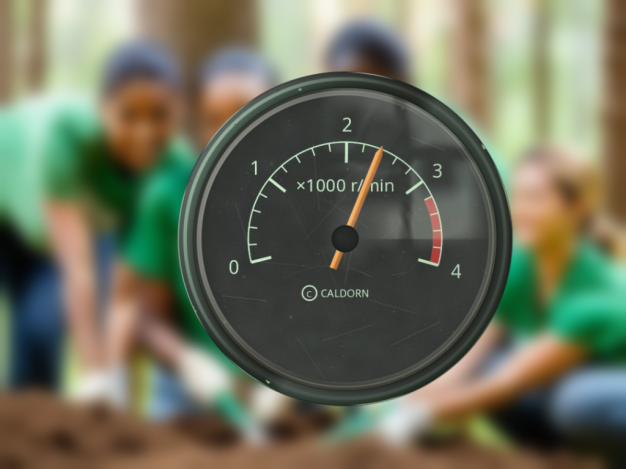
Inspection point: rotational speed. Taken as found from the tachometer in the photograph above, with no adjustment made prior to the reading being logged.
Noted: 2400 rpm
